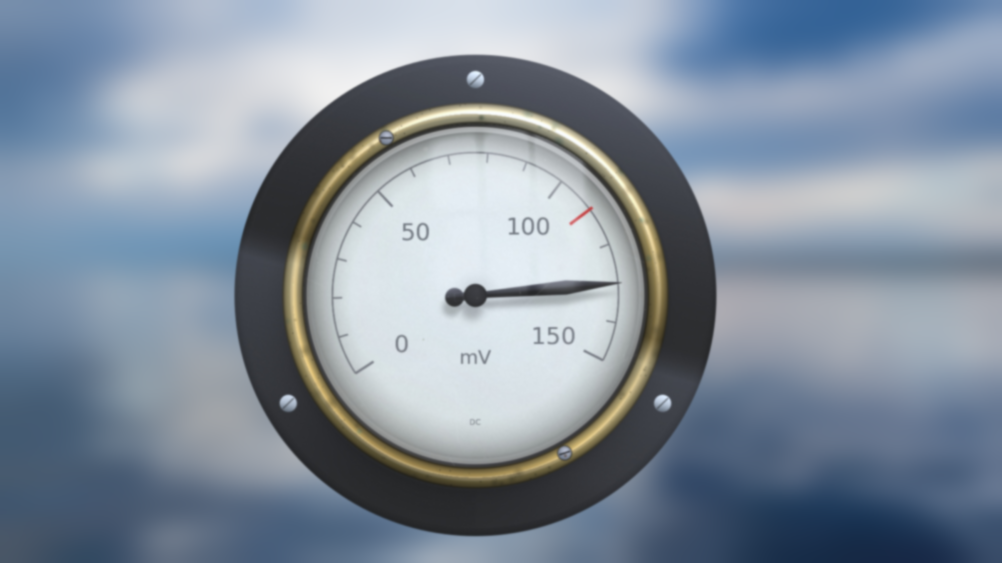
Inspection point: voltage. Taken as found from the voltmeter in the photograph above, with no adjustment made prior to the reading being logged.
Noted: 130 mV
